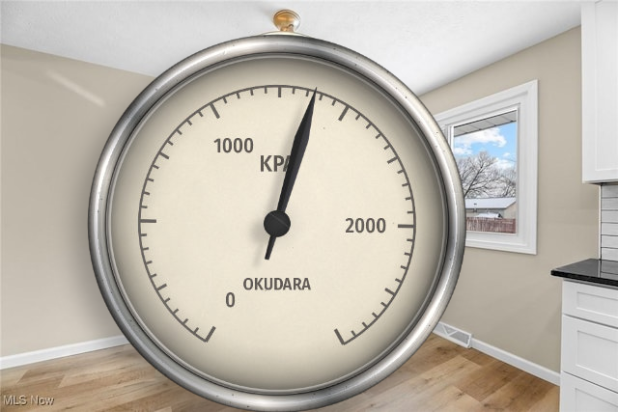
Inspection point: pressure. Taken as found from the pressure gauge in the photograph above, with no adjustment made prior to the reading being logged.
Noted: 1375 kPa
